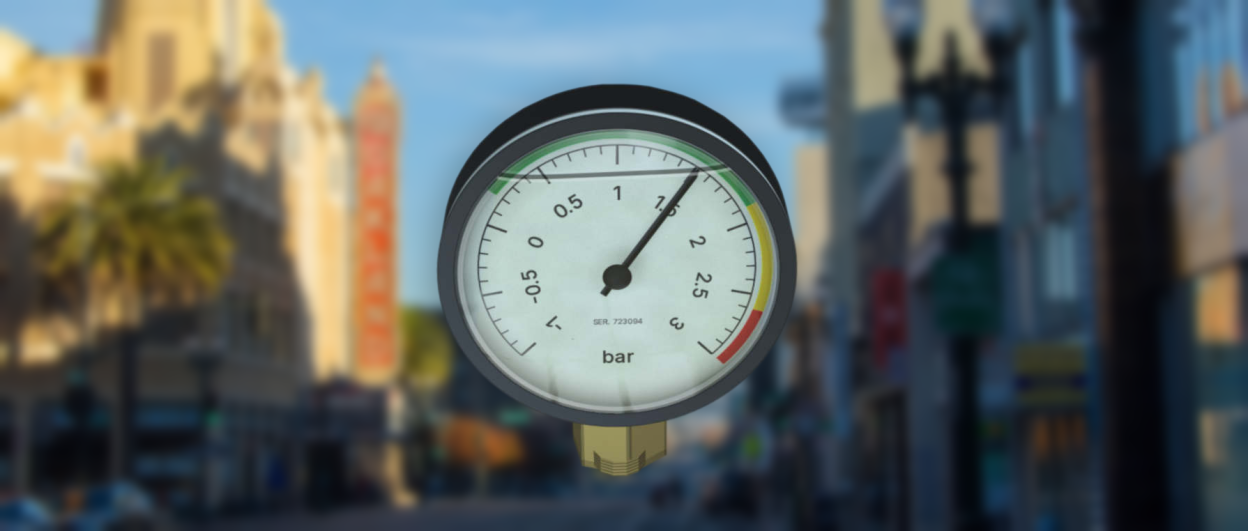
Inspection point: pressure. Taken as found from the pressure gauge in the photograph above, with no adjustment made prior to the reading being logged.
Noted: 1.5 bar
